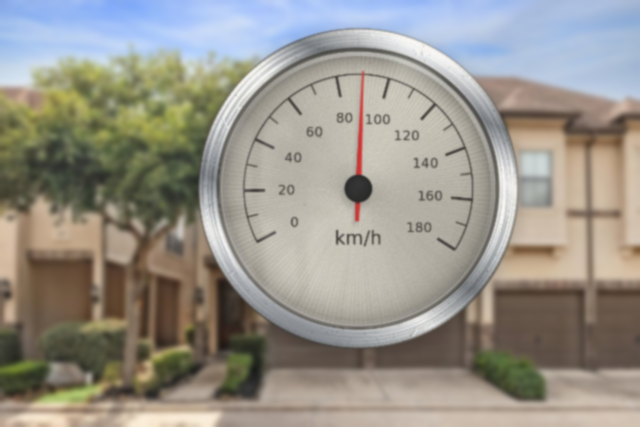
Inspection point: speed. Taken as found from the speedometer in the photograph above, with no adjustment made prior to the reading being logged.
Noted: 90 km/h
